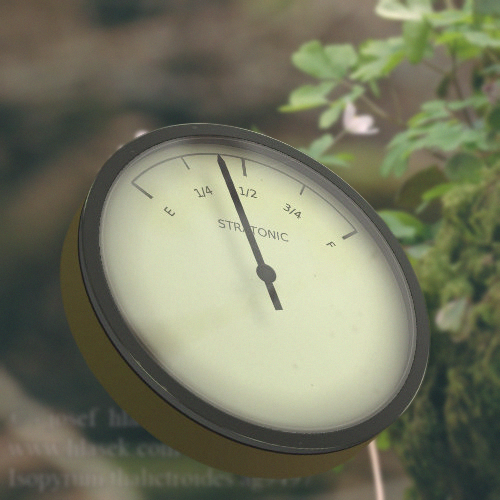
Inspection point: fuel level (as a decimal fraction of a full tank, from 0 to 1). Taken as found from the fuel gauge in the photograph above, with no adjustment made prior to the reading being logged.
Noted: 0.375
